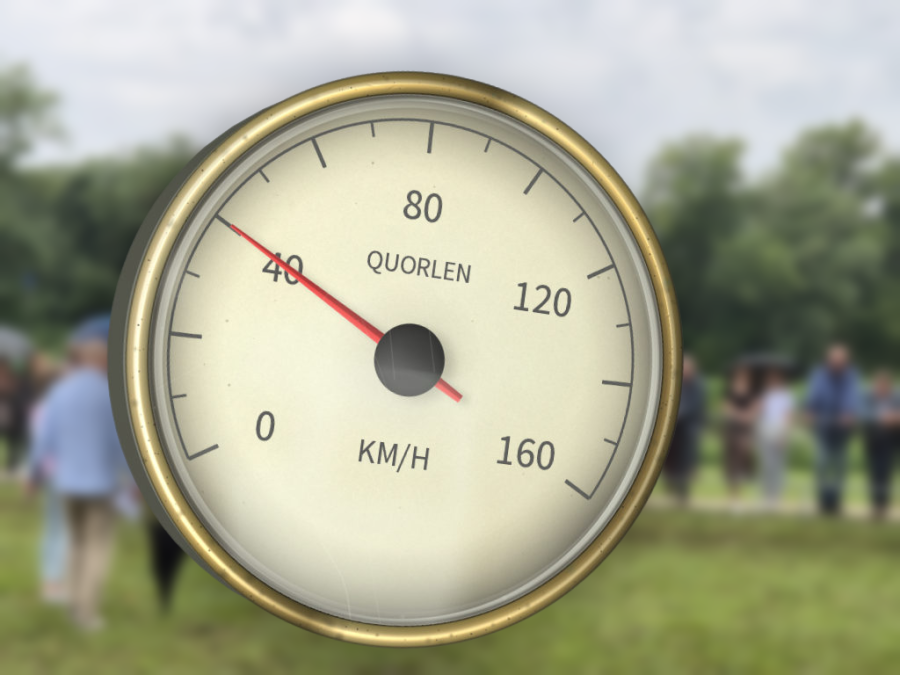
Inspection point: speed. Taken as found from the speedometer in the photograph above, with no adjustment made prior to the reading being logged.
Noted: 40 km/h
